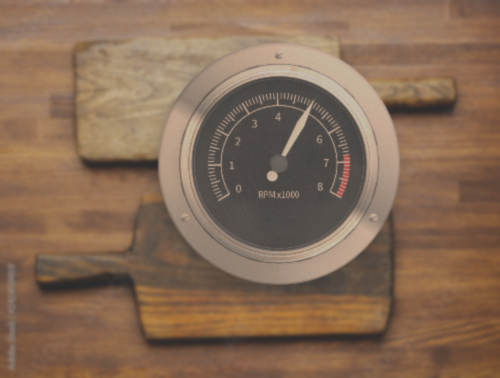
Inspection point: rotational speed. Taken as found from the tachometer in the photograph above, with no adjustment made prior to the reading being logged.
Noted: 5000 rpm
